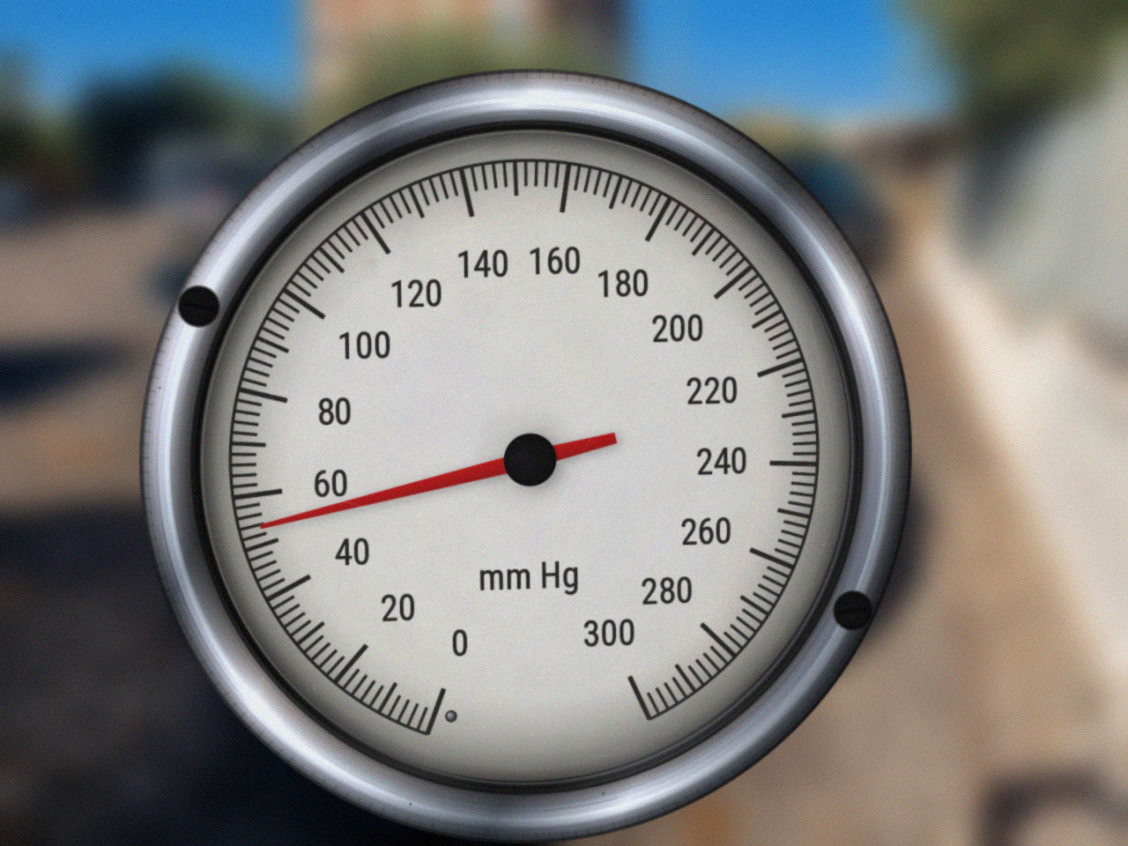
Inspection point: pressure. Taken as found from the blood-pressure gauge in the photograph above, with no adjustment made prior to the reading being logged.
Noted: 54 mmHg
